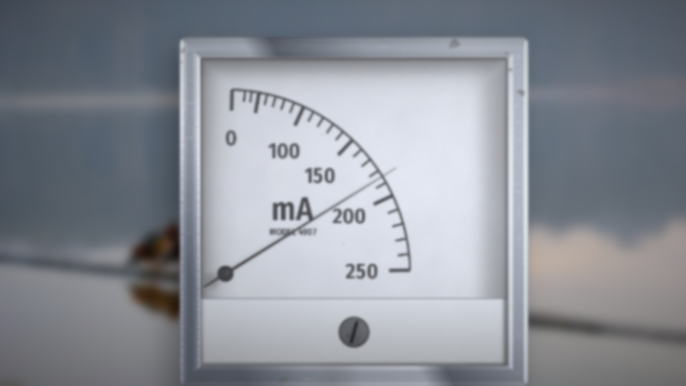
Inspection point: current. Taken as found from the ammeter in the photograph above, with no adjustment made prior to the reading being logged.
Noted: 185 mA
